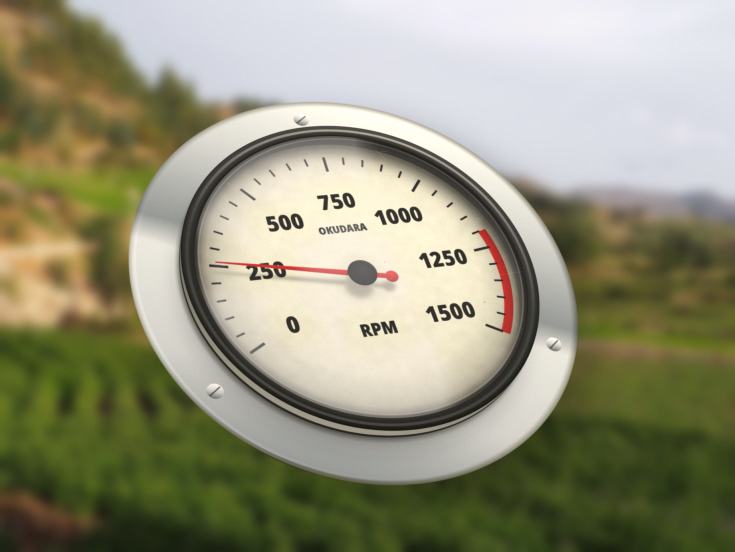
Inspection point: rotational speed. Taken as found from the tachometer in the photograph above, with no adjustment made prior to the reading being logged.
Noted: 250 rpm
